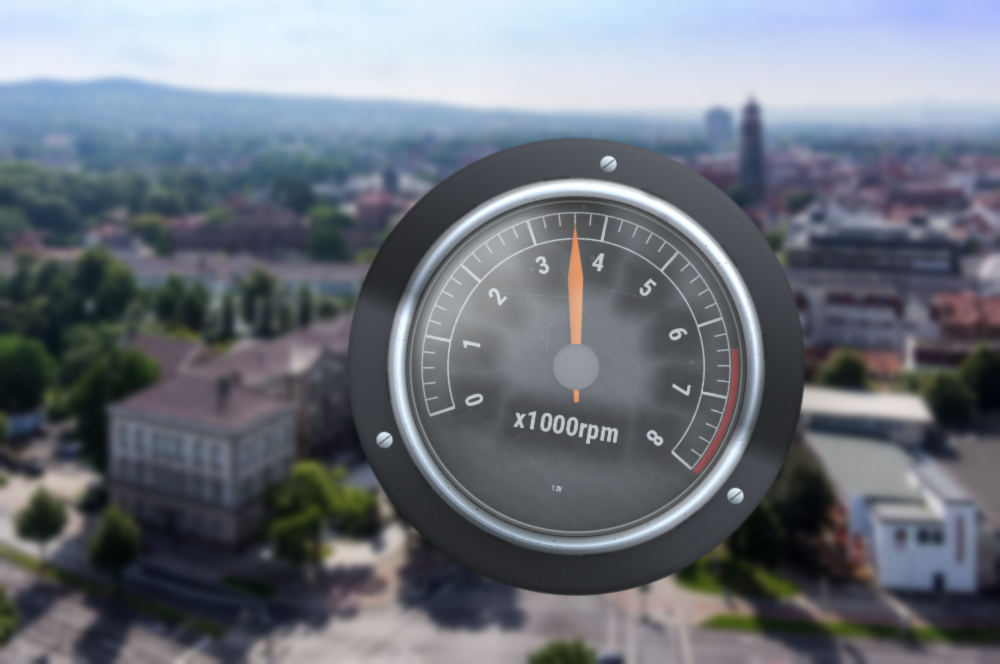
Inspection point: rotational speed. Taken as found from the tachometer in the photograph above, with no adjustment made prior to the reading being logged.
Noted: 3600 rpm
